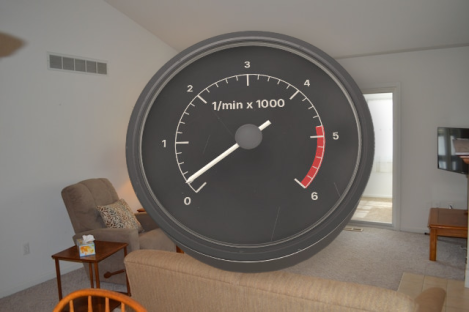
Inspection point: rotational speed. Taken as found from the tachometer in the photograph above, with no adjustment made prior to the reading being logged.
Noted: 200 rpm
